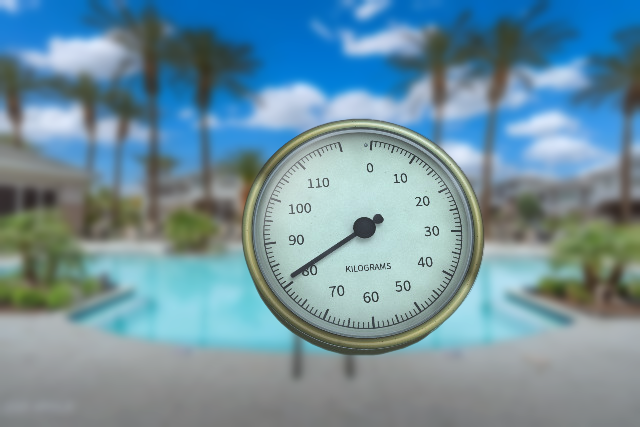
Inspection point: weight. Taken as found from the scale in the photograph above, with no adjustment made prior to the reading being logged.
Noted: 81 kg
